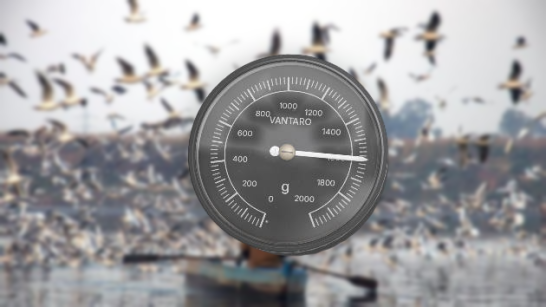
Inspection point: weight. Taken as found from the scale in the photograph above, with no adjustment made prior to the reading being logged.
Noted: 1600 g
